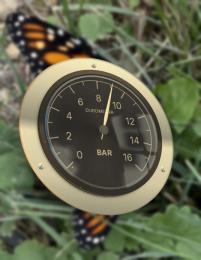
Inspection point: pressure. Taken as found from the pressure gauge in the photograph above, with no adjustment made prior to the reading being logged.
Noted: 9 bar
